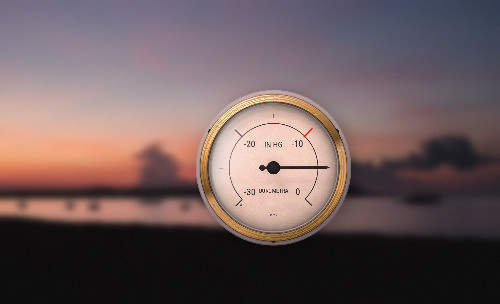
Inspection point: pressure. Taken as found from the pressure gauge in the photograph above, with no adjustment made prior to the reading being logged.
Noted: -5 inHg
